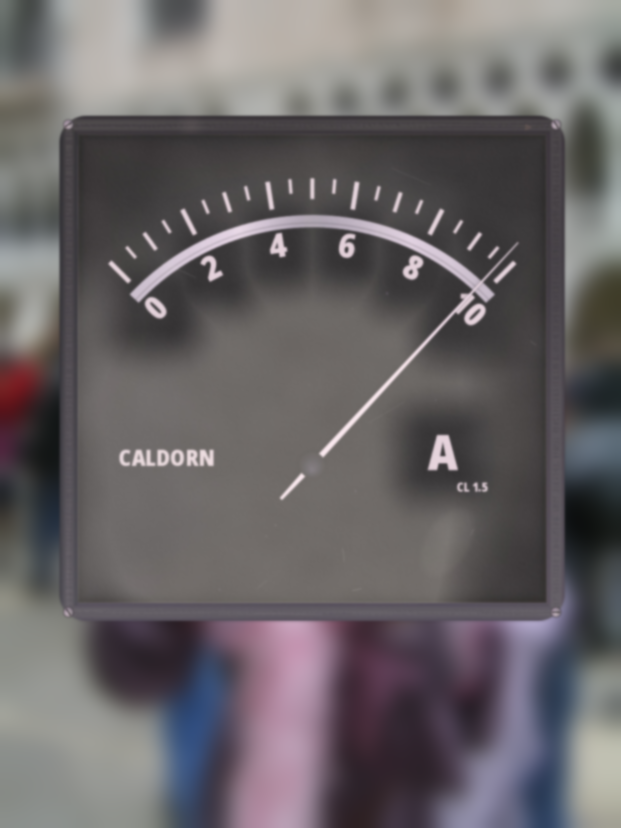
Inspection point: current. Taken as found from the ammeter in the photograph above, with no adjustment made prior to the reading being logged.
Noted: 9.75 A
